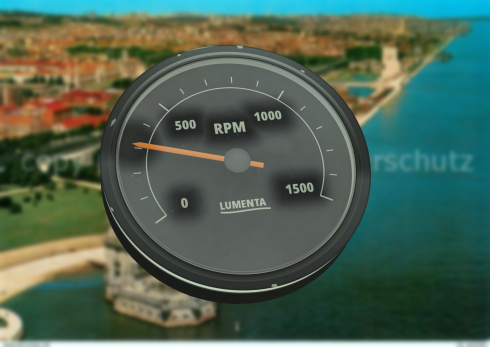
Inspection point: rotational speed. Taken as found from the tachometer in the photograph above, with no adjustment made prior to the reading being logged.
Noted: 300 rpm
